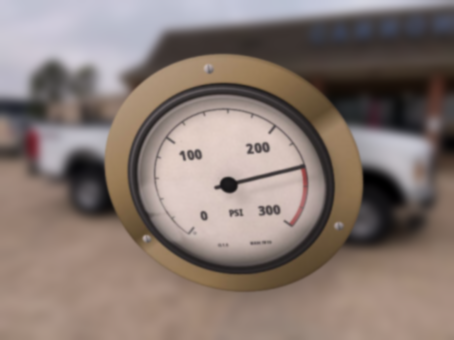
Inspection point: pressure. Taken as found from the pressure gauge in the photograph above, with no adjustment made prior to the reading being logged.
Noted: 240 psi
